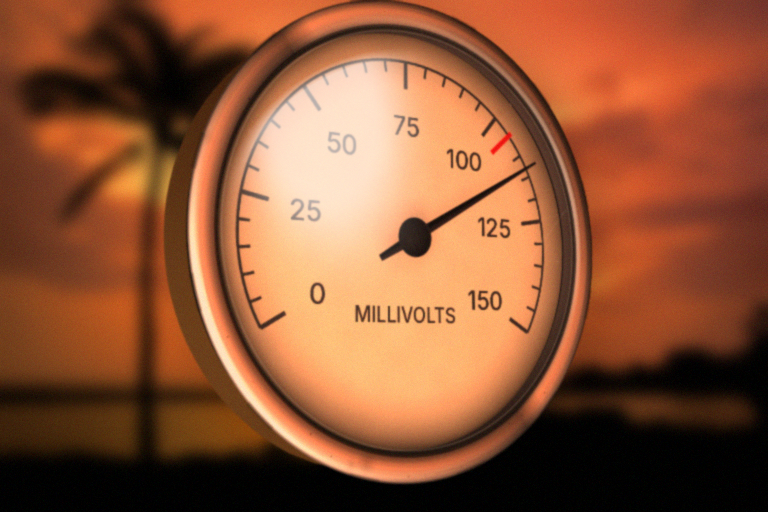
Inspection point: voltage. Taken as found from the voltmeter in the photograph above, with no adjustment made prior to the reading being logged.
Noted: 112.5 mV
